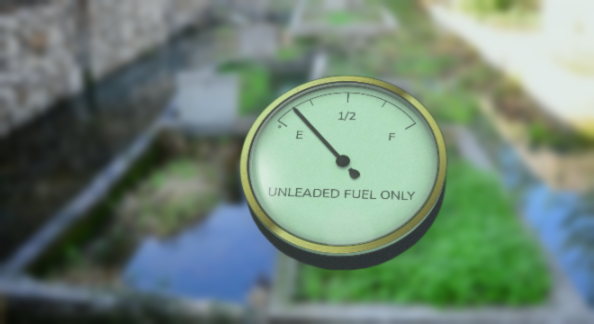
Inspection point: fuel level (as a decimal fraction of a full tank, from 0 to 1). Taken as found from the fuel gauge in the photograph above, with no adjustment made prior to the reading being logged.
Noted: 0.125
